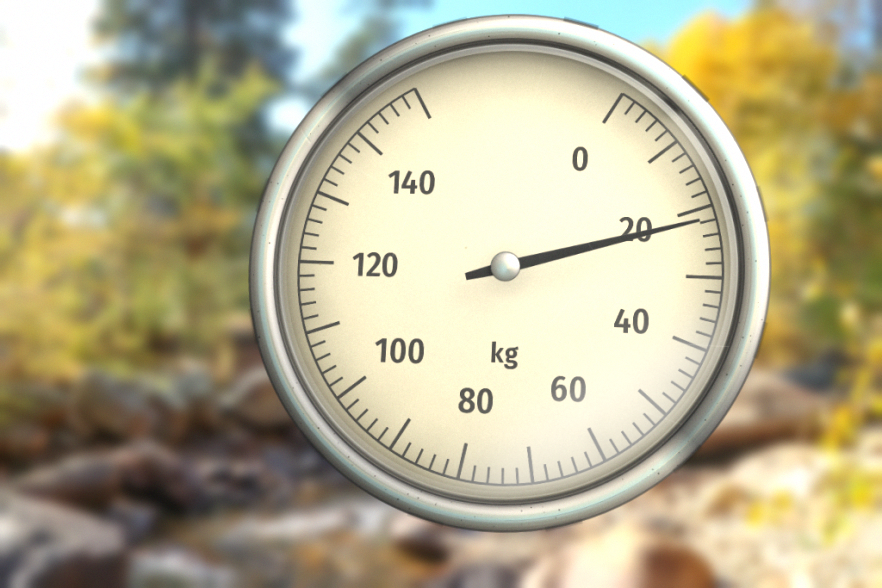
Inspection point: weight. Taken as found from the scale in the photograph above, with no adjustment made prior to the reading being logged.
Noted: 22 kg
